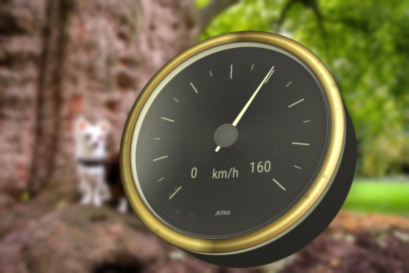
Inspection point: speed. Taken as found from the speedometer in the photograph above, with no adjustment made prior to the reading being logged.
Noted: 100 km/h
